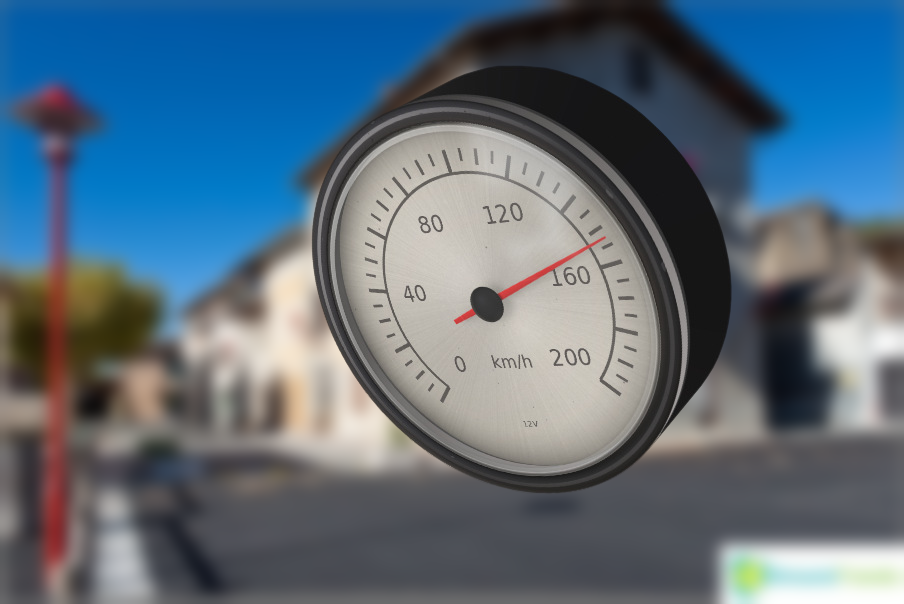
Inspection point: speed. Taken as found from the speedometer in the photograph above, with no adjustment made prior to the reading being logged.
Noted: 152.5 km/h
